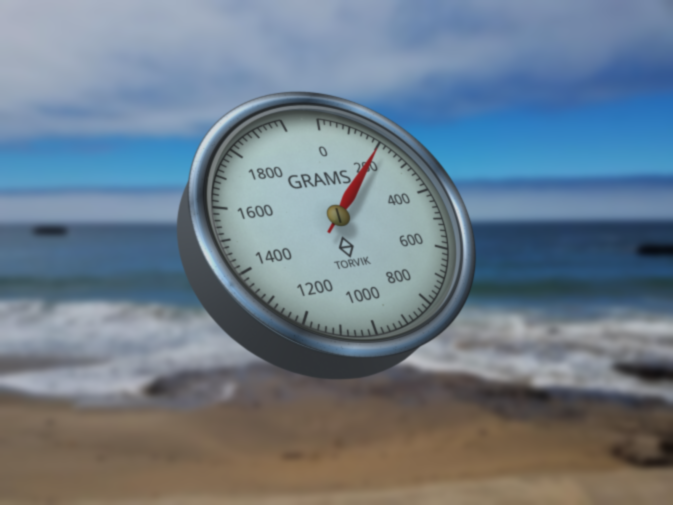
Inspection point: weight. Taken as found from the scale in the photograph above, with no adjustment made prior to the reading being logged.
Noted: 200 g
